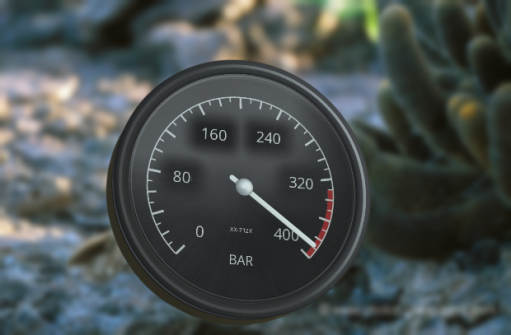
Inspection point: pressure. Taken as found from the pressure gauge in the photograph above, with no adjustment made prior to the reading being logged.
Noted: 390 bar
